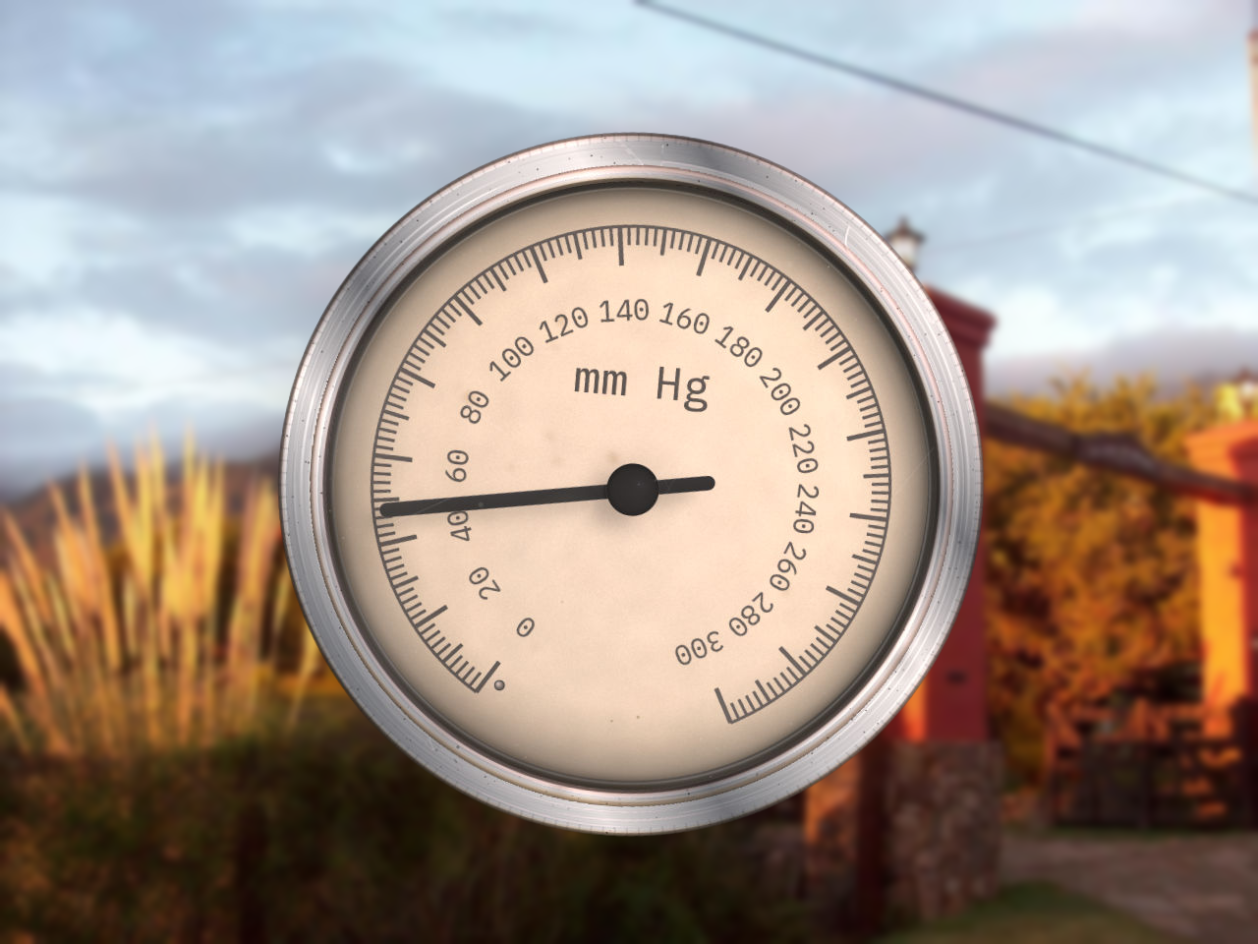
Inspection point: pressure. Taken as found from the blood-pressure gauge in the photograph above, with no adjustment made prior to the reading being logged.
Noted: 48 mmHg
